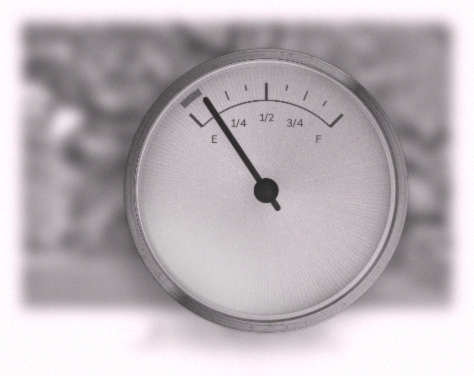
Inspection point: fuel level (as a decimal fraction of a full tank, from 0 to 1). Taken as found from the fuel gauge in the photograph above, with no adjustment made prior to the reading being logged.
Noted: 0.125
